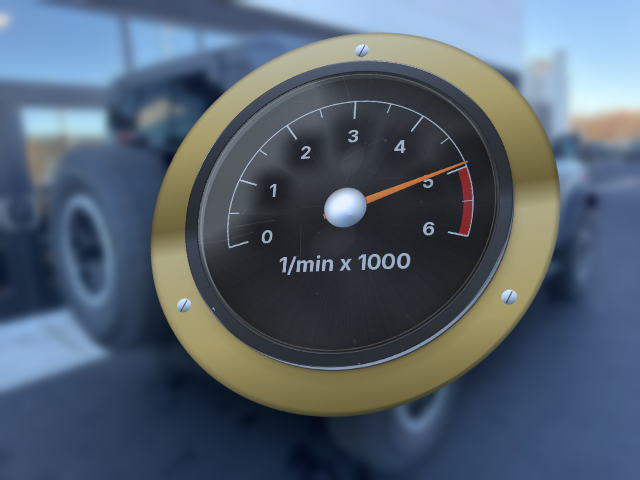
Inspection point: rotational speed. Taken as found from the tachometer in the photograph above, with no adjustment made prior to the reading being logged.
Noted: 5000 rpm
